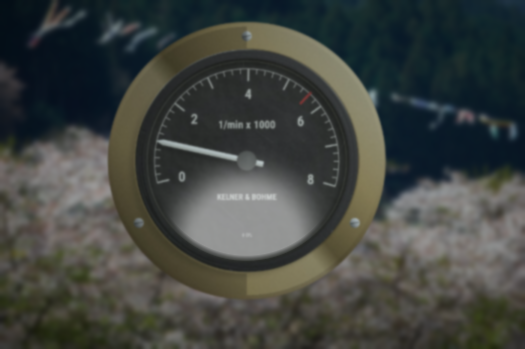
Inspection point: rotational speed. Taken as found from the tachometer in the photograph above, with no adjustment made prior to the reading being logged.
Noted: 1000 rpm
